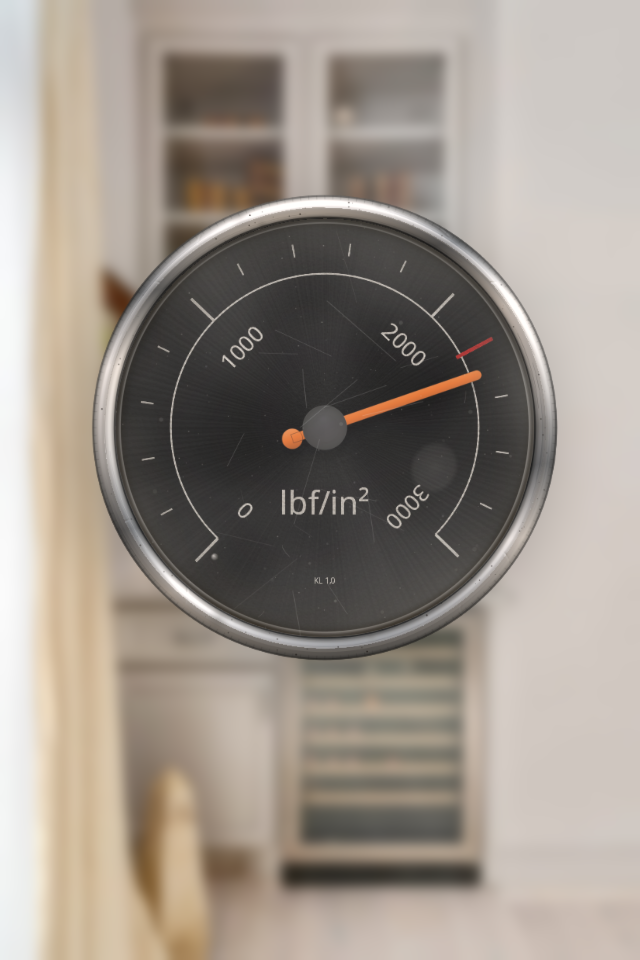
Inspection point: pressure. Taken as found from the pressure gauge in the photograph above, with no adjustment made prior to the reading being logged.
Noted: 2300 psi
